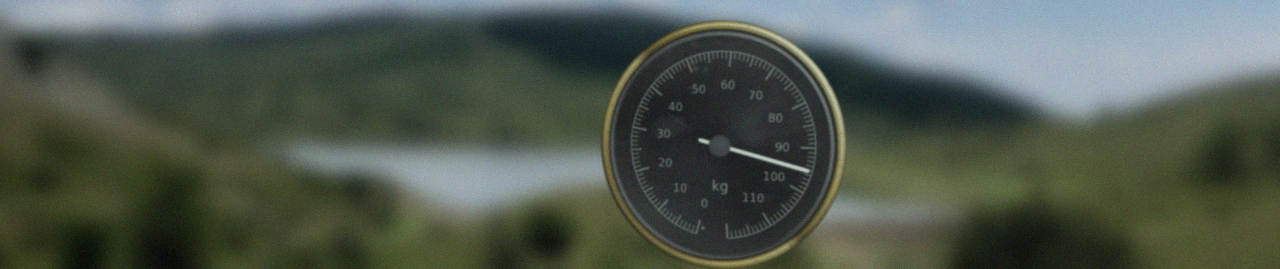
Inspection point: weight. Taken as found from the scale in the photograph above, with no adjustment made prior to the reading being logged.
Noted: 95 kg
